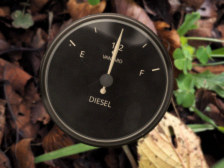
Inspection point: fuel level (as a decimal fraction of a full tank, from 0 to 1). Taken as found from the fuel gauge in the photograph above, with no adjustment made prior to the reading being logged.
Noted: 0.5
